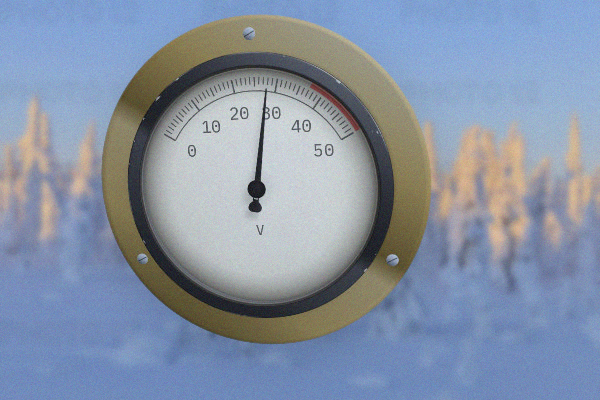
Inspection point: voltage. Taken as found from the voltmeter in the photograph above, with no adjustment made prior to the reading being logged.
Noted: 28 V
